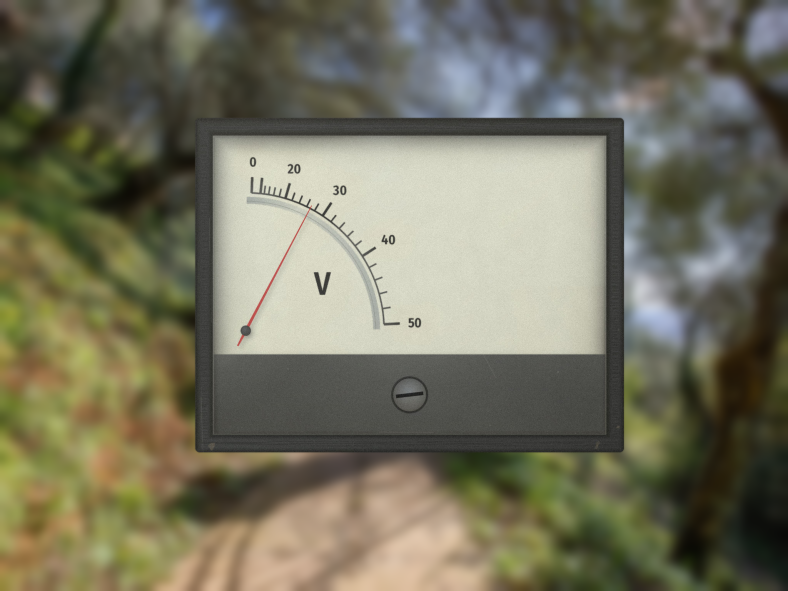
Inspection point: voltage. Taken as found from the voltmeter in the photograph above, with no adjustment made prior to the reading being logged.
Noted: 27 V
